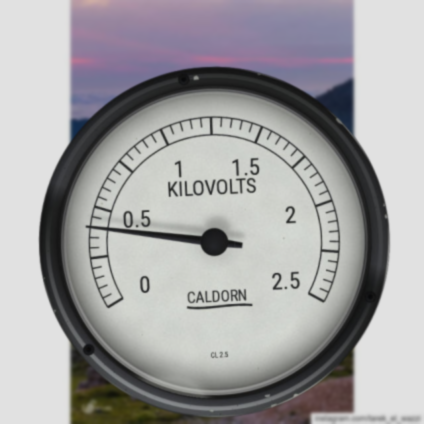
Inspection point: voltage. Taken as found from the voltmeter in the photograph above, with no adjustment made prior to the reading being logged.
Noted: 0.4 kV
